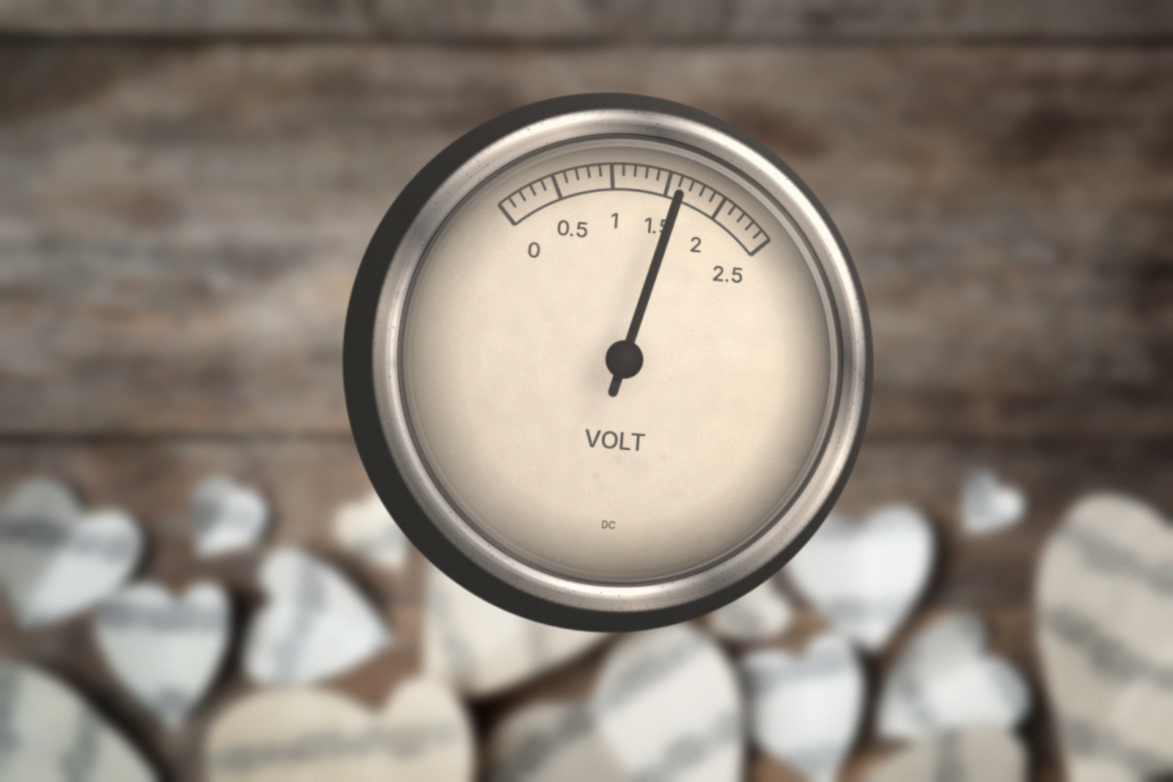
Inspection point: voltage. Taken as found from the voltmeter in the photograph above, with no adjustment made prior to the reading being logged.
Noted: 1.6 V
